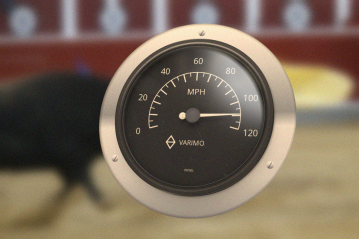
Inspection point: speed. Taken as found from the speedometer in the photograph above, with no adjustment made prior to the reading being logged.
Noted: 110 mph
